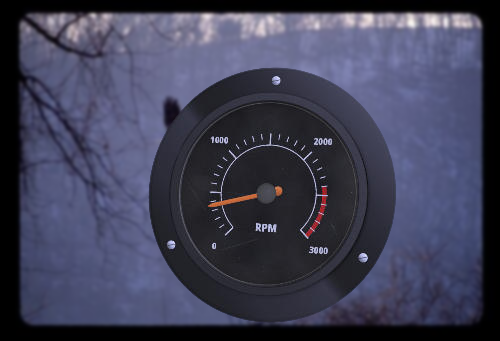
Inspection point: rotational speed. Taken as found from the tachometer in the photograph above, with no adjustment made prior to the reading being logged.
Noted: 350 rpm
